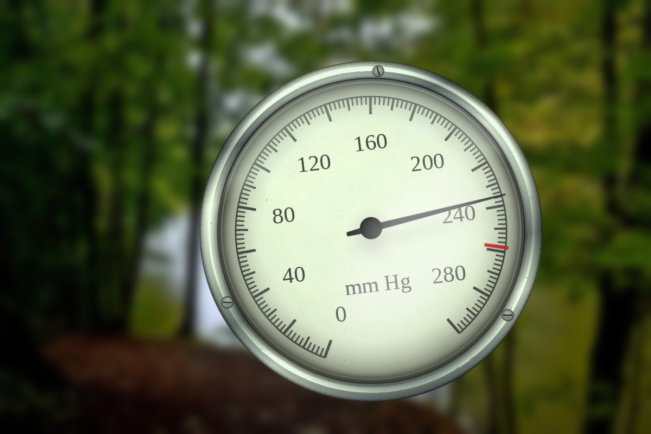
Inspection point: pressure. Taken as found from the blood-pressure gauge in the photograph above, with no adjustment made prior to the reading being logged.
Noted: 236 mmHg
